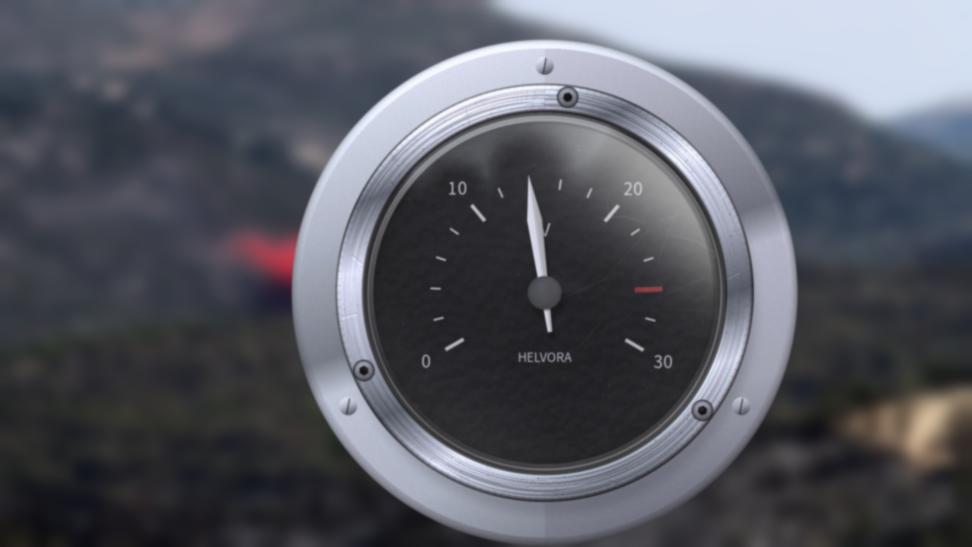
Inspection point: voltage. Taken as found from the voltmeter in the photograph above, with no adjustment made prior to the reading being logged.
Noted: 14 V
